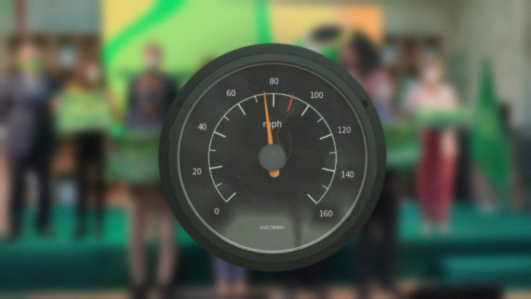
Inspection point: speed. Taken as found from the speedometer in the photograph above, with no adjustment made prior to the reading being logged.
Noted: 75 mph
